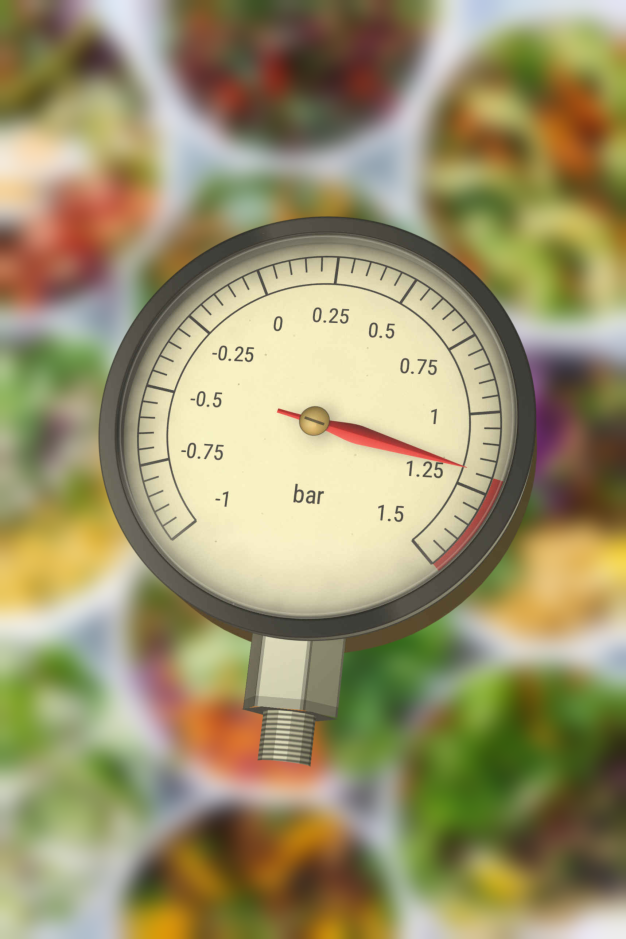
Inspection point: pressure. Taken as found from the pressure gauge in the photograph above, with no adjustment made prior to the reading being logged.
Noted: 1.2 bar
